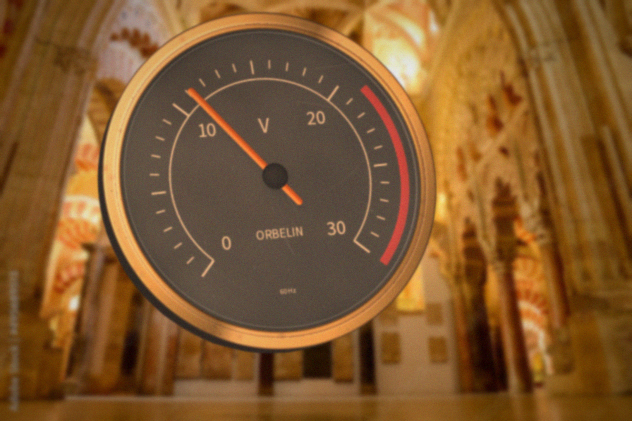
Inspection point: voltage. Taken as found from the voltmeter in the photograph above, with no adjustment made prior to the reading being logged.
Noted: 11 V
